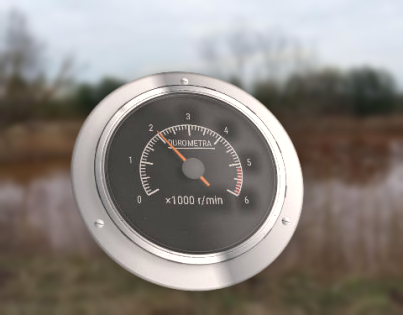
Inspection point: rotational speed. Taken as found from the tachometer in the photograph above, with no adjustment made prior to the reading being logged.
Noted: 2000 rpm
